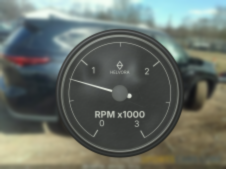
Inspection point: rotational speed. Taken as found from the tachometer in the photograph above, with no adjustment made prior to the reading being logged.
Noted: 750 rpm
